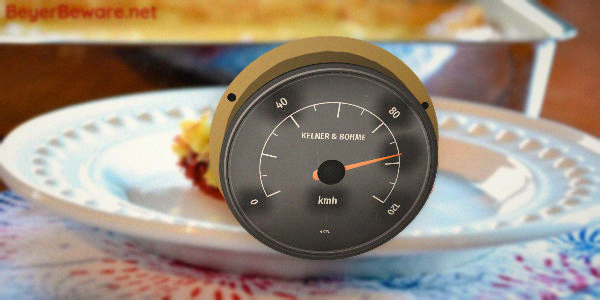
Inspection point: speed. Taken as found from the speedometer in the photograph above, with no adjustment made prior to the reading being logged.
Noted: 95 km/h
